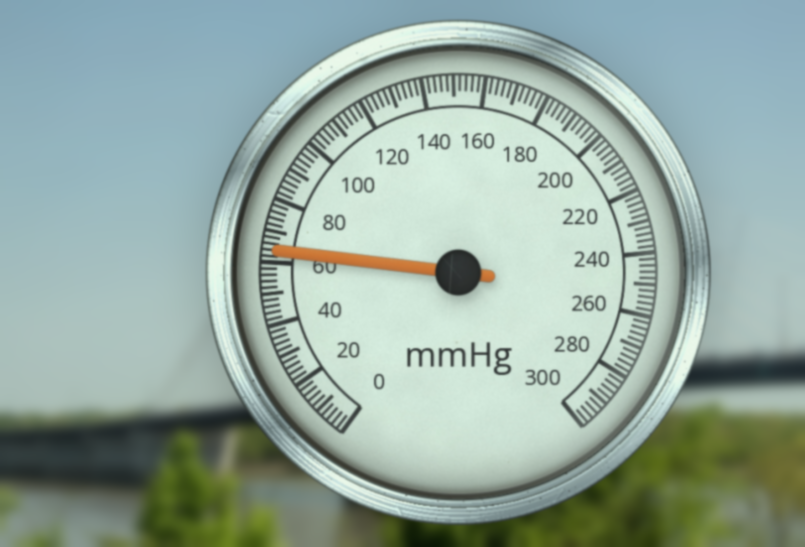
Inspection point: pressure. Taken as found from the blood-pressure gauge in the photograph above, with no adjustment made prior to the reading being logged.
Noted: 64 mmHg
